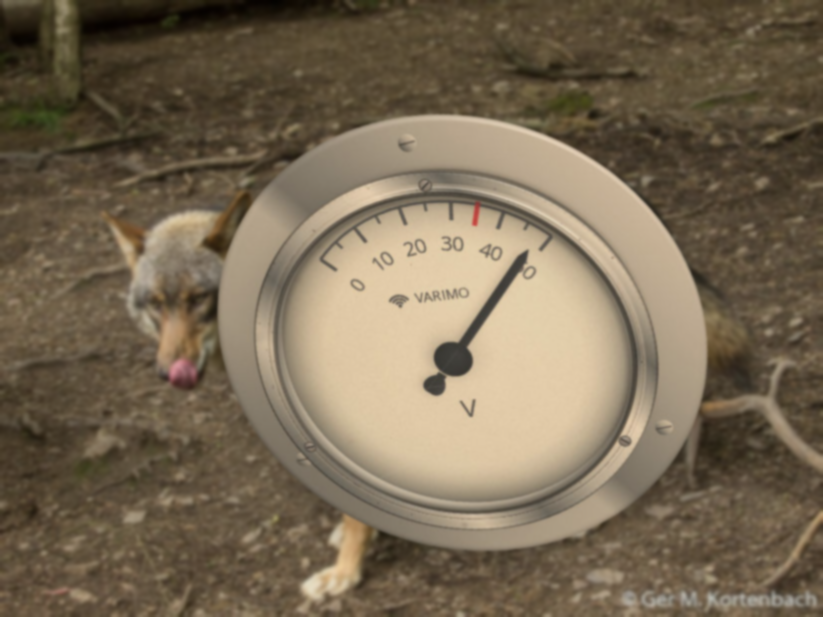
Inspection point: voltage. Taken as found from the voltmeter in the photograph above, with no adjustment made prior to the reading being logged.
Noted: 47.5 V
